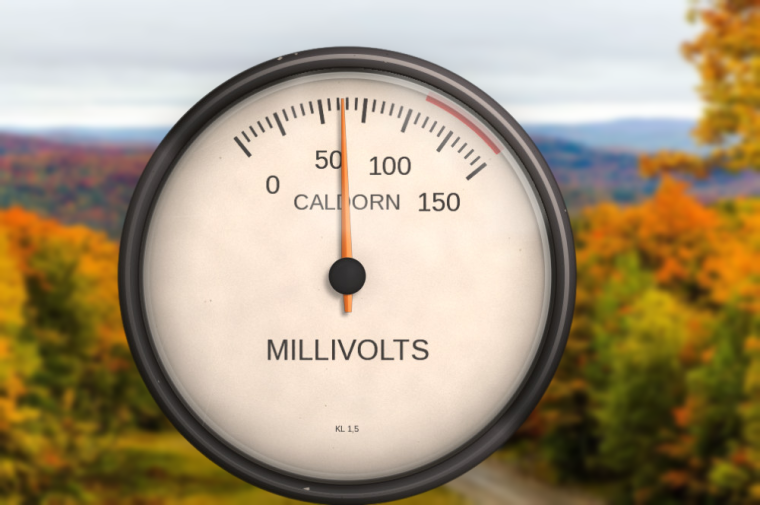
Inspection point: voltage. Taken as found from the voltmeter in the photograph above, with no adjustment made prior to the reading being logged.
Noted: 62.5 mV
